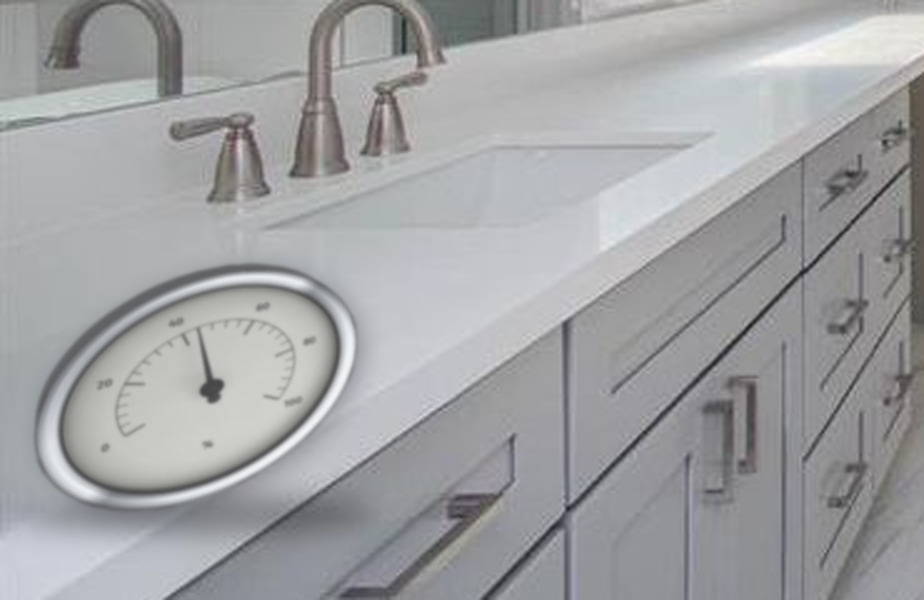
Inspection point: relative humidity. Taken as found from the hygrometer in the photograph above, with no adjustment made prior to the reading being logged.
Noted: 44 %
